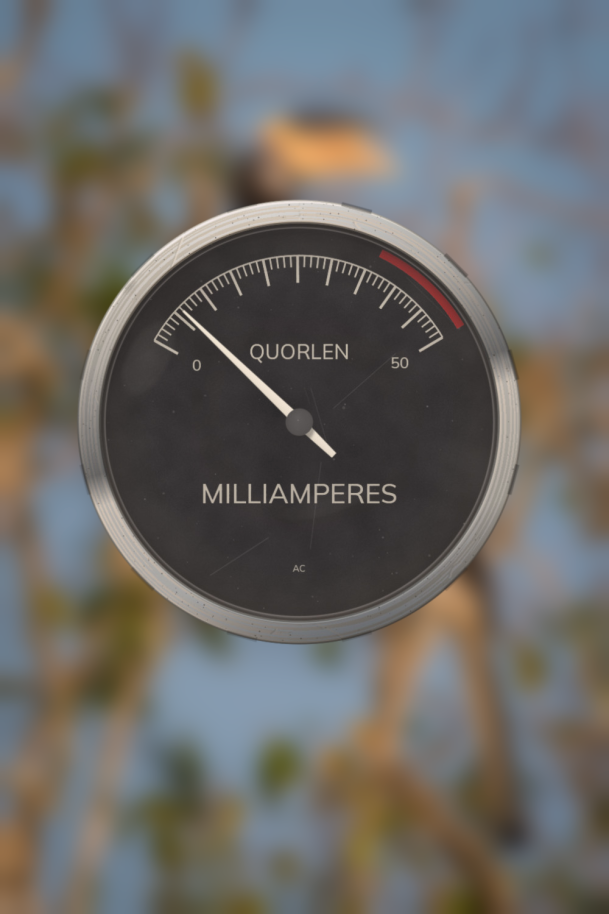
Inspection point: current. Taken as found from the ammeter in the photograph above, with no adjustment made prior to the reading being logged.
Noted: 6 mA
